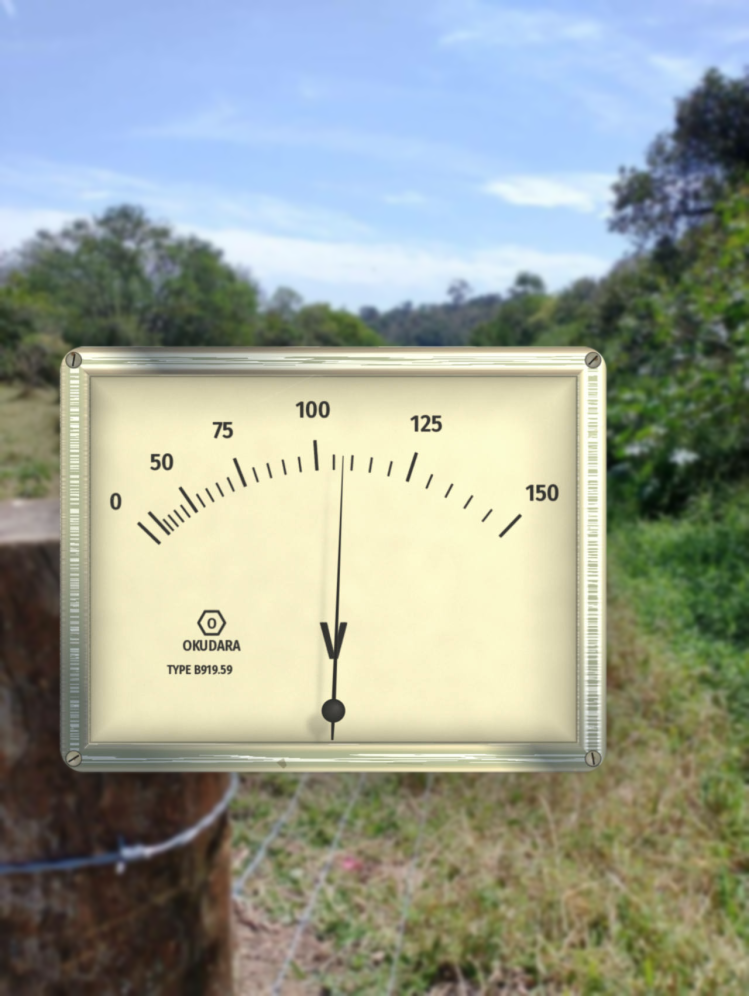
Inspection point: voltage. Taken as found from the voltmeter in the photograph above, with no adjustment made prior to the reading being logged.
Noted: 107.5 V
